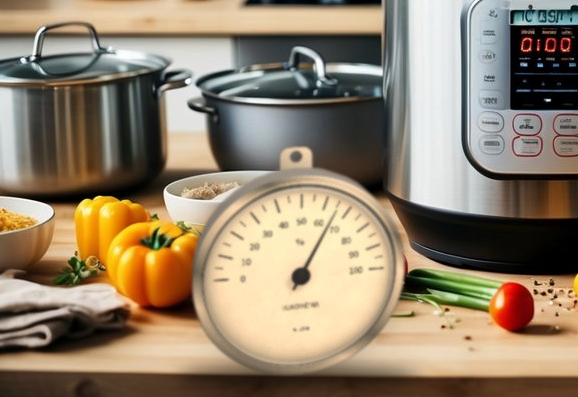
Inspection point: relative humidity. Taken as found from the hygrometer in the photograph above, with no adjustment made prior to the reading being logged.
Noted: 65 %
